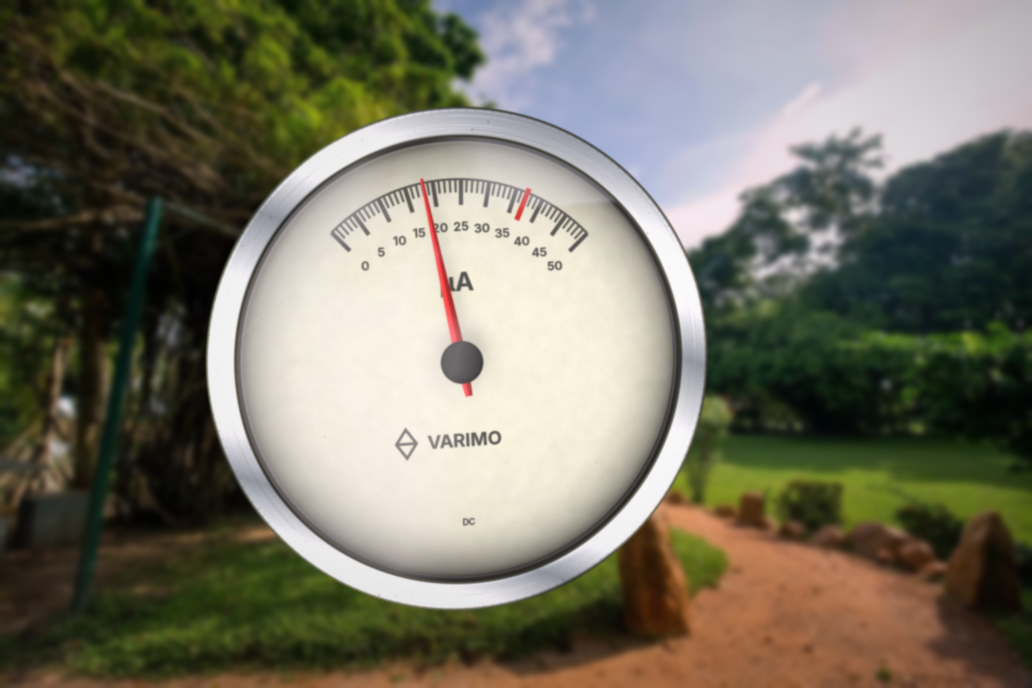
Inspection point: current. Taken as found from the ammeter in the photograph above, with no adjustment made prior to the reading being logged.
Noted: 18 µA
